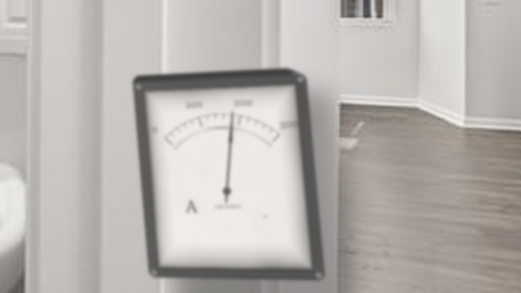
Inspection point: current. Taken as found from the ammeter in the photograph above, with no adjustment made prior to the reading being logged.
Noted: 180 A
